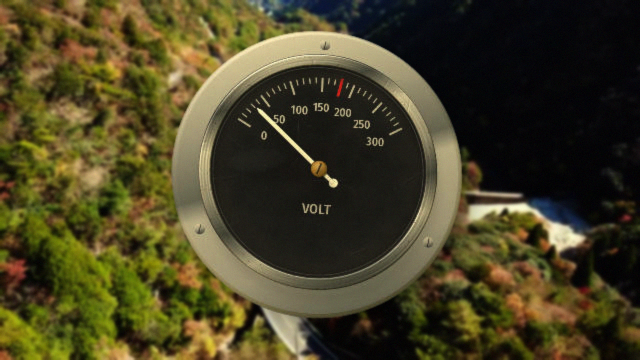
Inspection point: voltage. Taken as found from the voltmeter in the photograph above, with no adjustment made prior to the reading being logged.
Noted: 30 V
